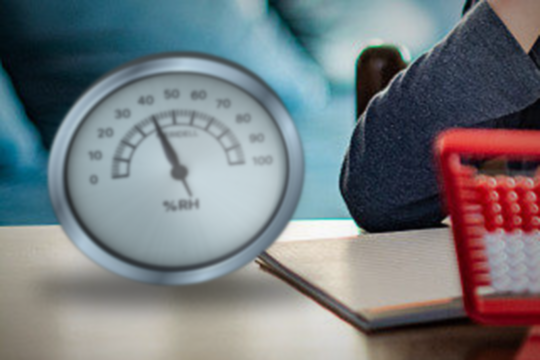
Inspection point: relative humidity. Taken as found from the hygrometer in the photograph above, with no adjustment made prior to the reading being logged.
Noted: 40 %
